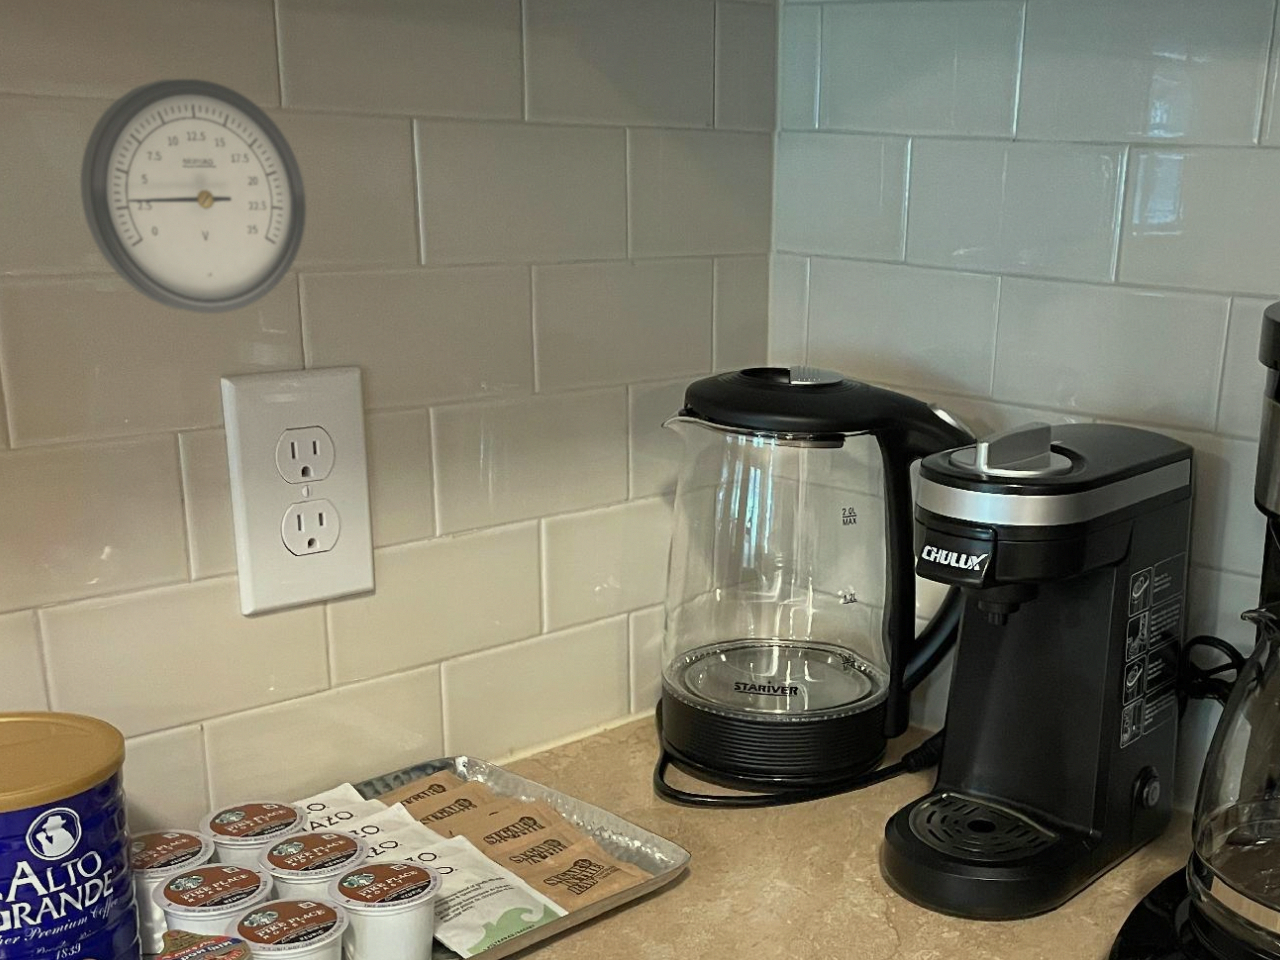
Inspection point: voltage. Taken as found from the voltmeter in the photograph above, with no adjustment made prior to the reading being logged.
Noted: 3 V
